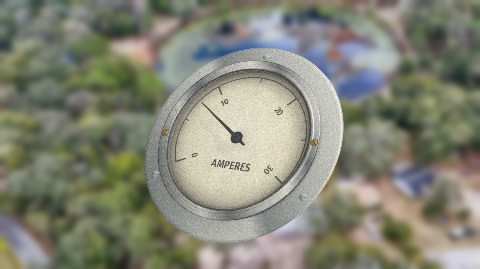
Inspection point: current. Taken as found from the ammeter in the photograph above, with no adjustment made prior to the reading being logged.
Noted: 7.5 A
